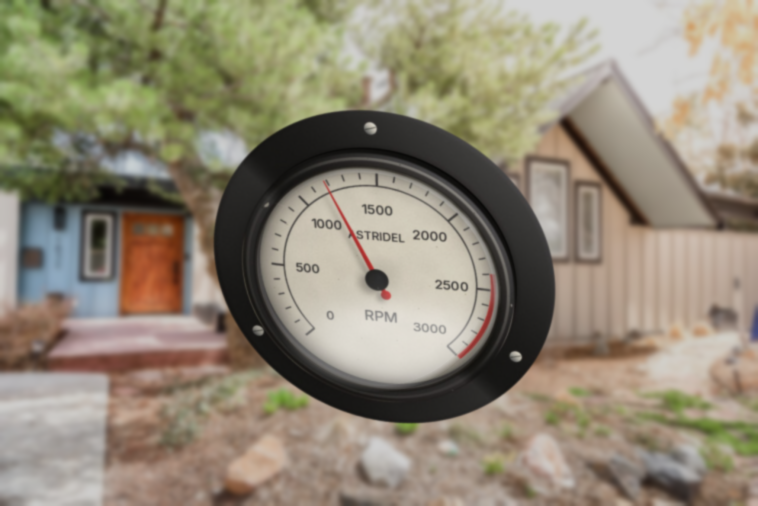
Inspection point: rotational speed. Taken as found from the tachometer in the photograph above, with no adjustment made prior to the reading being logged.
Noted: 1200 rpm
